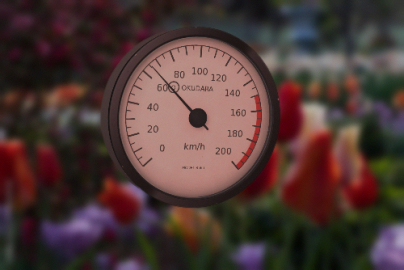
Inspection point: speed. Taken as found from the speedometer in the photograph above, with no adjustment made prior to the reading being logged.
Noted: 65 km/h
